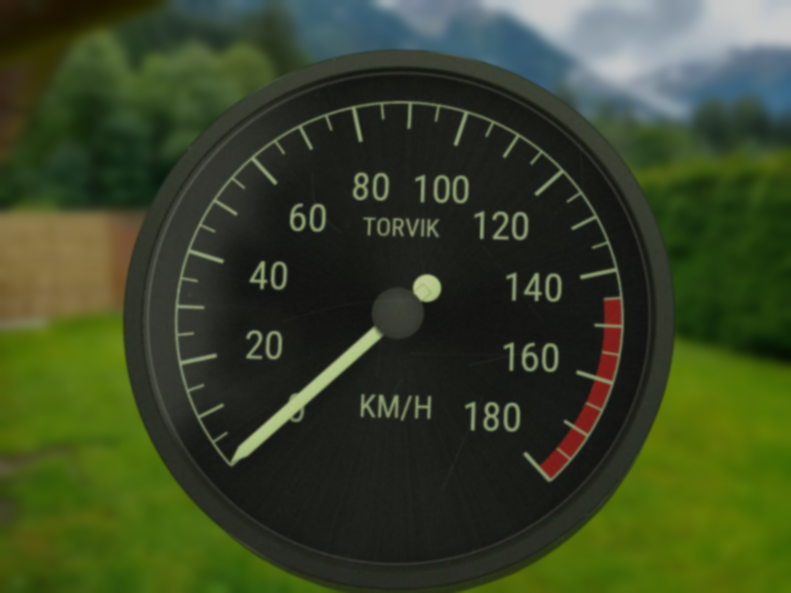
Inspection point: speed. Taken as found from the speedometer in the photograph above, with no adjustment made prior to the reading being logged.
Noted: 0 km/h
